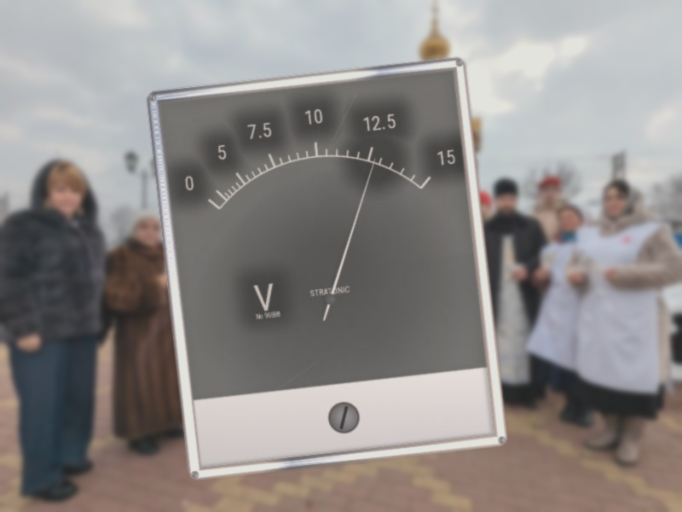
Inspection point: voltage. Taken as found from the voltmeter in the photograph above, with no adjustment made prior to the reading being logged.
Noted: 12.75 V
